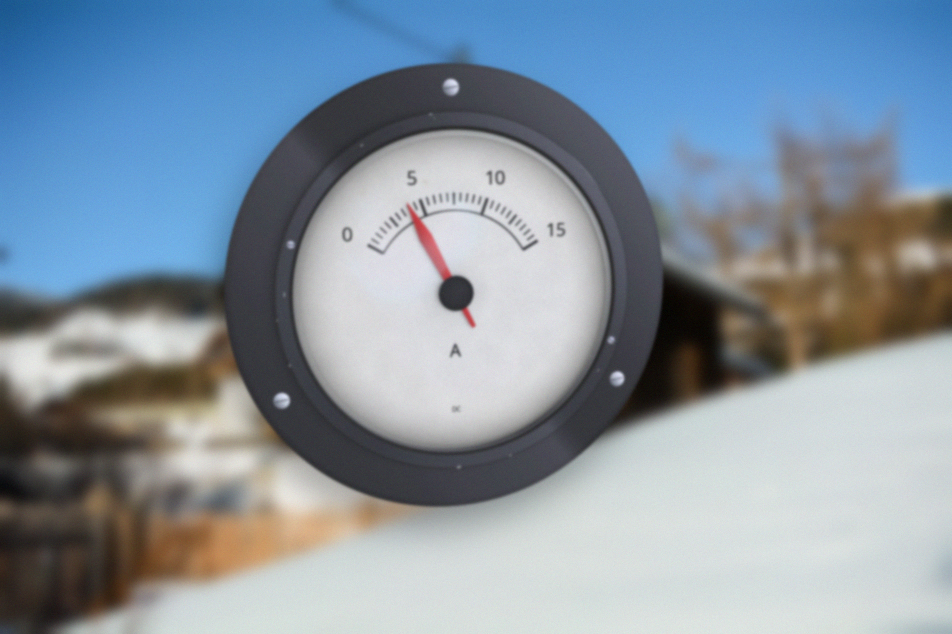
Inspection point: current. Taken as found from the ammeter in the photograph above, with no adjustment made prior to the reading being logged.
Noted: 4 A
